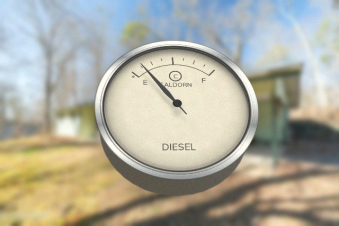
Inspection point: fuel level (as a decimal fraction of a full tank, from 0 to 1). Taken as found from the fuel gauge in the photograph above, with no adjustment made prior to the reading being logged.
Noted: 0.125
